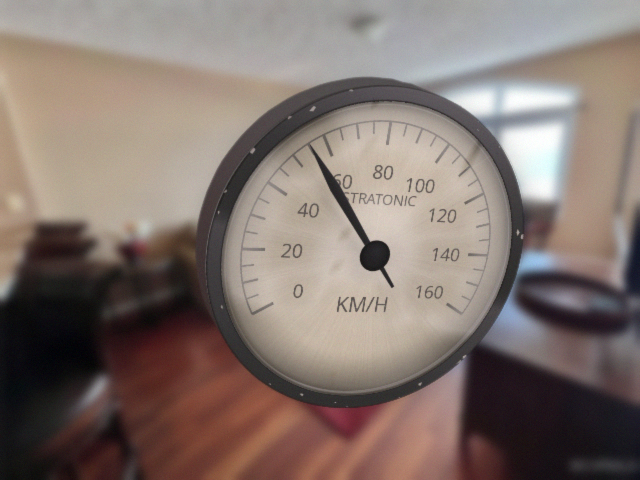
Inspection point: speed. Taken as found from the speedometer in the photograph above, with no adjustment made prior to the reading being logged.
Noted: 55 km/h
